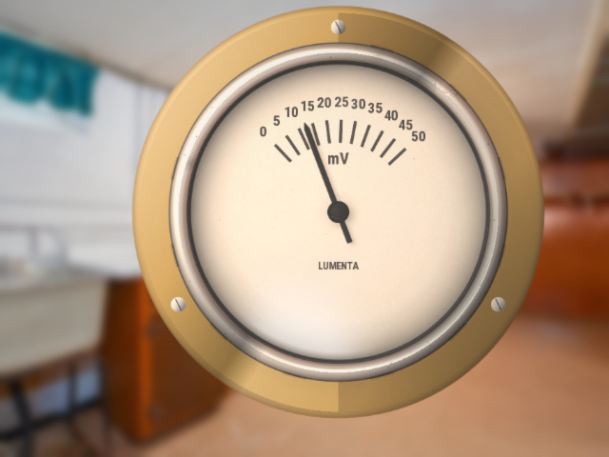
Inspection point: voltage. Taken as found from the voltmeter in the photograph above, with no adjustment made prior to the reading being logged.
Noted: 12.5 mV
